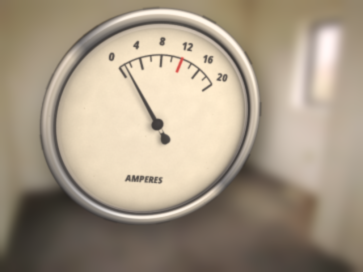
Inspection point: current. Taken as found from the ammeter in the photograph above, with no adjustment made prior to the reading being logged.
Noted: 1 A
